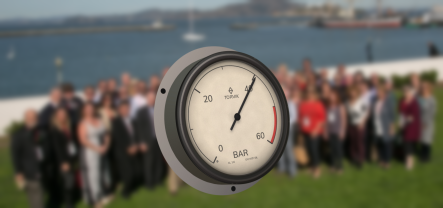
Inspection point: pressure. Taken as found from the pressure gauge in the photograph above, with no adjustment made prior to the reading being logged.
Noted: 40 bar
